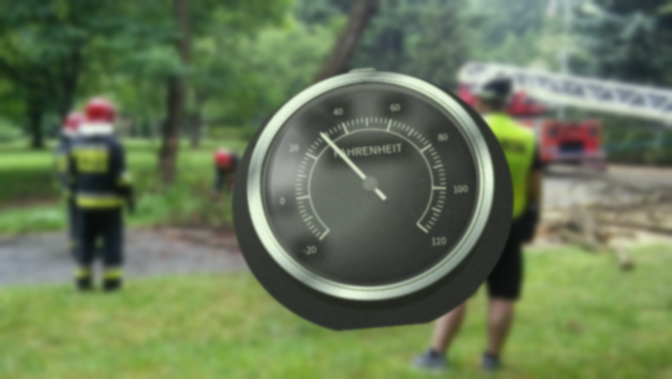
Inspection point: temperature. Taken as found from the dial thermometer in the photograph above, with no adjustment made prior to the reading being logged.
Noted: 30 °F
